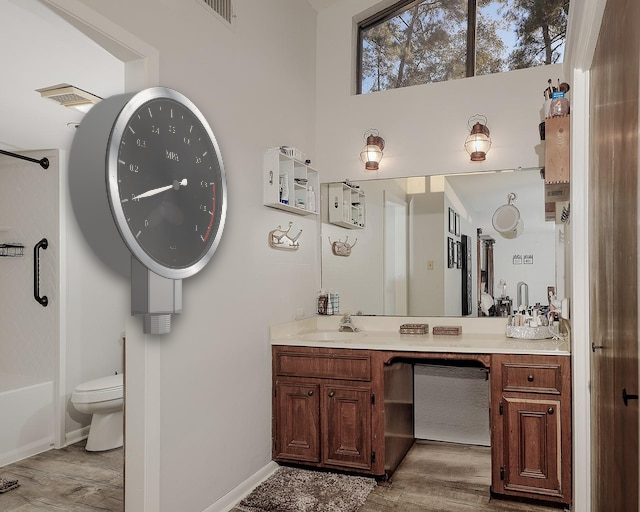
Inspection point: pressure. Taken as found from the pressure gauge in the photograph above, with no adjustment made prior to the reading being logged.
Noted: 0.1 MPa
